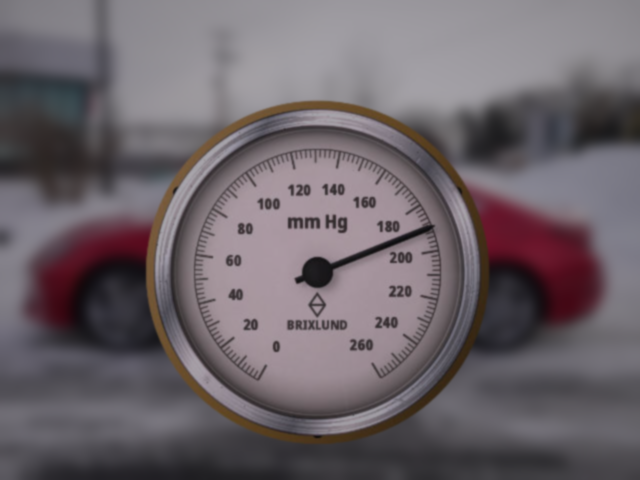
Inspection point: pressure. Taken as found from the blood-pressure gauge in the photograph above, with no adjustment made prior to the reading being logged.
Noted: 190 mmHg
